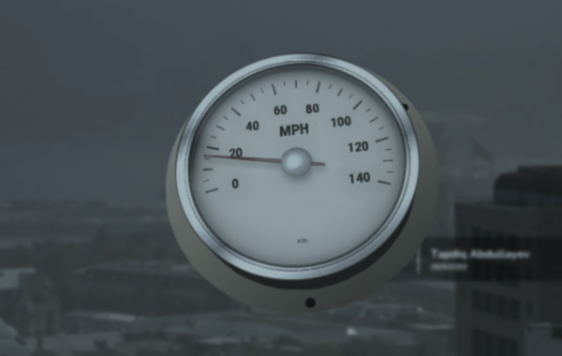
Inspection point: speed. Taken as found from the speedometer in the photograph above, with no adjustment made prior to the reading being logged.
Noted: 15 mph
